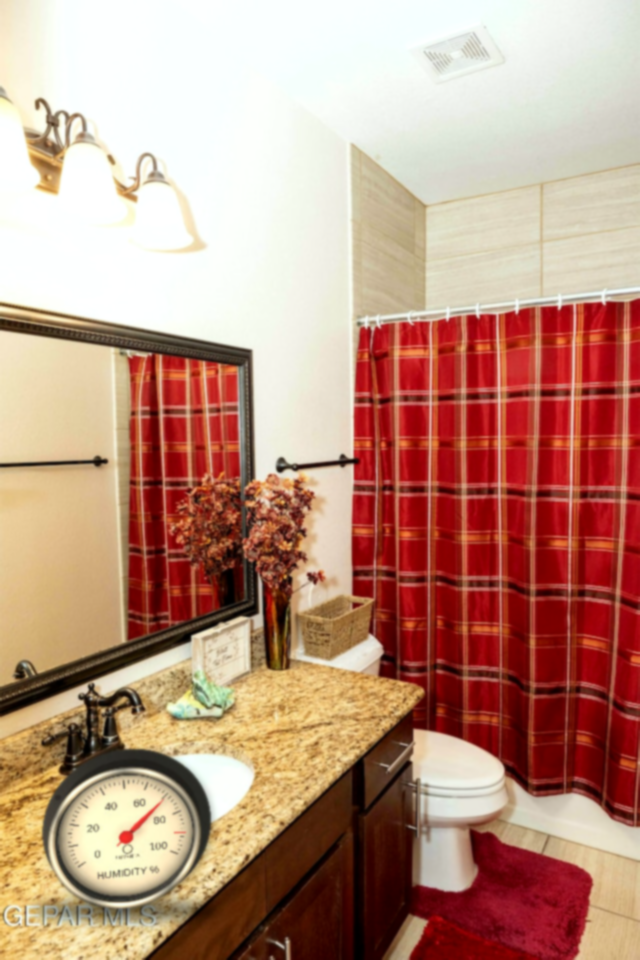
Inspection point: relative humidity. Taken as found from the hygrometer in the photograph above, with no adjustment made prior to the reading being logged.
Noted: 70 %
